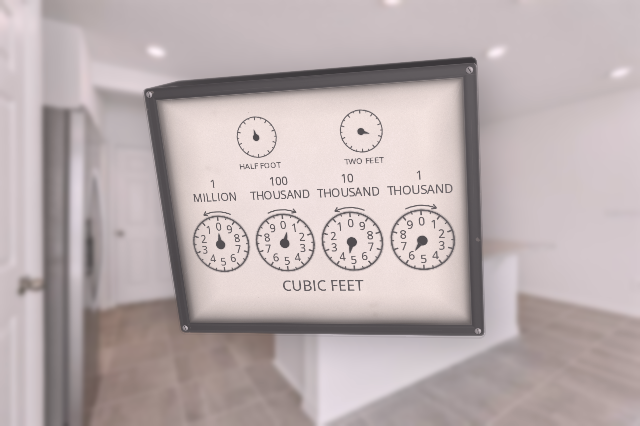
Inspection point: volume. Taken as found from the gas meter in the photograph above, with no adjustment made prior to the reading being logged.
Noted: 4600 ft³
